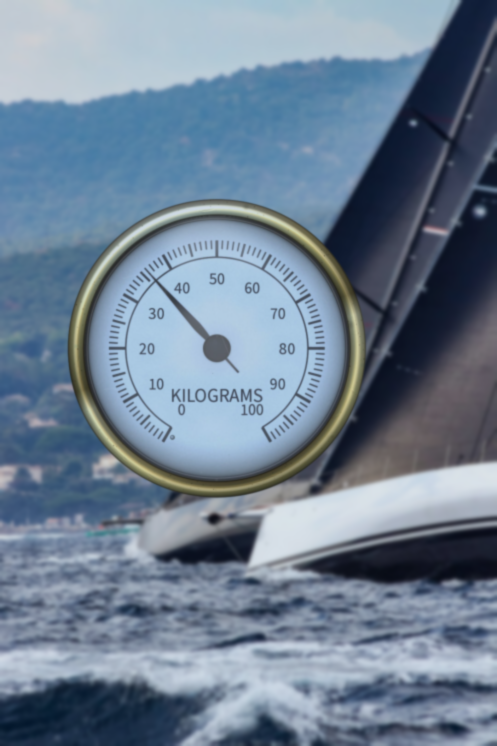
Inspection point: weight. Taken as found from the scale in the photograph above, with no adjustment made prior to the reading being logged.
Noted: 36 kg
